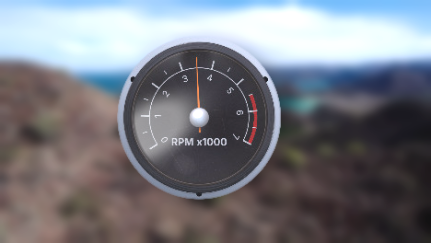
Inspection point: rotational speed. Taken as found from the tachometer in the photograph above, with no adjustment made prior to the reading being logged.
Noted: 3500 rpm
